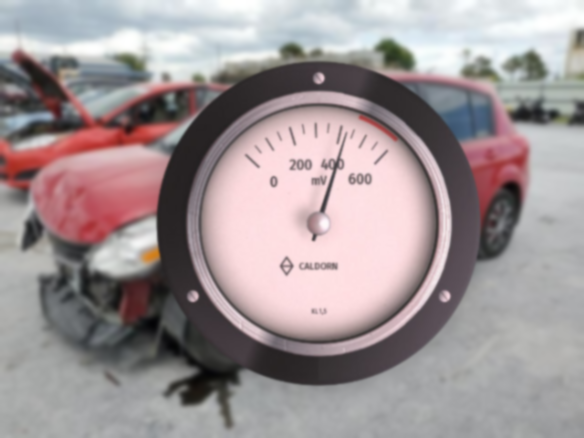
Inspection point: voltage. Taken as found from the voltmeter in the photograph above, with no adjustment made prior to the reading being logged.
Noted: 425 mV
